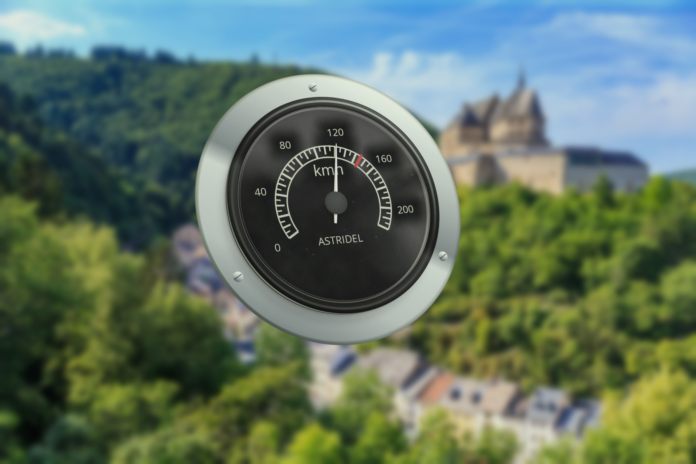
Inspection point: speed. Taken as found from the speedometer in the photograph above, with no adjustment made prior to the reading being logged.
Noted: 120 km/h
